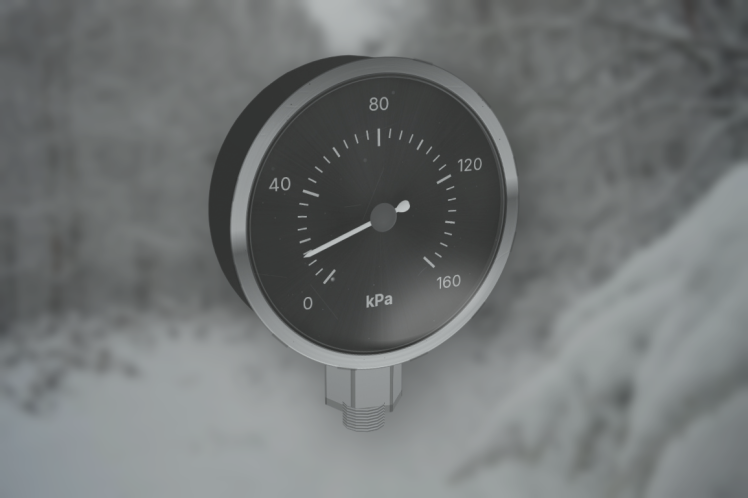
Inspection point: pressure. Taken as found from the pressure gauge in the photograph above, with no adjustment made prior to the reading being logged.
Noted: 15 kPa
